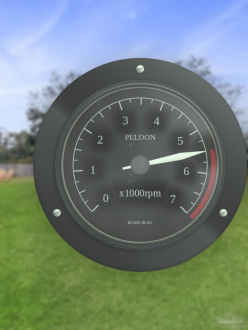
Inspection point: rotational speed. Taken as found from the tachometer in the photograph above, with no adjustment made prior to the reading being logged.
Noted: 5500 rpm
